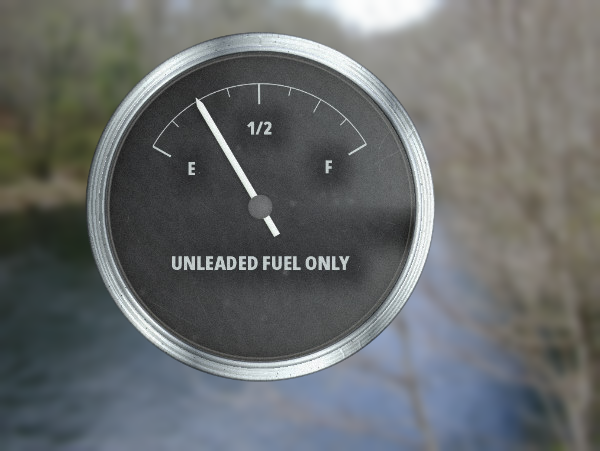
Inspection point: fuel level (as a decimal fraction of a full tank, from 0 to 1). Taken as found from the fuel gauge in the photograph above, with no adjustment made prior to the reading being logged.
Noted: 0.25
